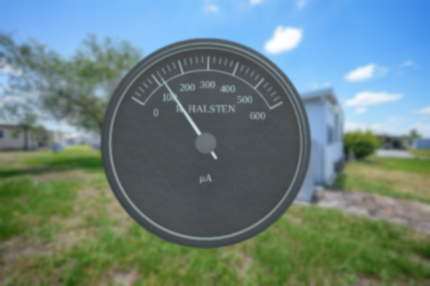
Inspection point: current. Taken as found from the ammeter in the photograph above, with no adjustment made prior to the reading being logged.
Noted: 120 µA
